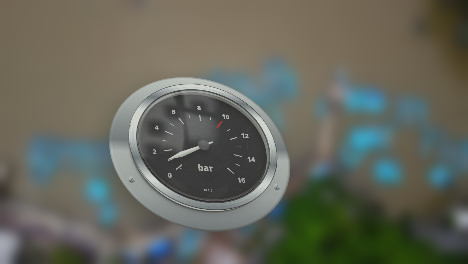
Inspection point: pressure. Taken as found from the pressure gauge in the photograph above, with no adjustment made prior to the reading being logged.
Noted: 1 bar
